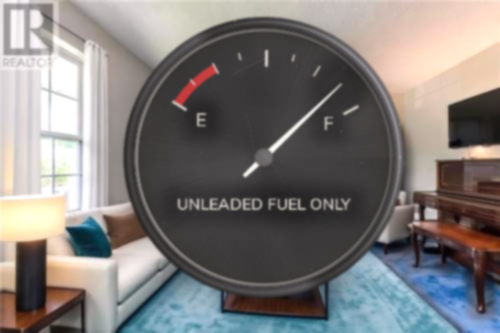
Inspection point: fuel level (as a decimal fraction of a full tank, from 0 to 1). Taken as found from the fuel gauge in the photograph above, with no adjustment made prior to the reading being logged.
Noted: 0.875
